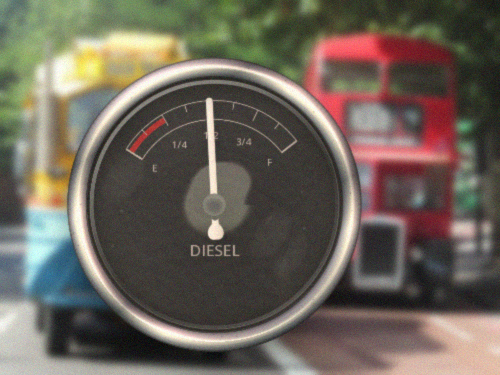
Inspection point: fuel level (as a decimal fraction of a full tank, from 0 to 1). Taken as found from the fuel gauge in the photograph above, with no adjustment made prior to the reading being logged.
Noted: 0.5
